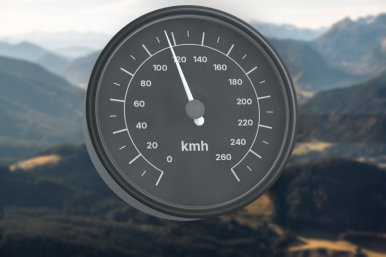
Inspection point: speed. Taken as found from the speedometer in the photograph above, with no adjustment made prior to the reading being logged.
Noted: 115 km/h
